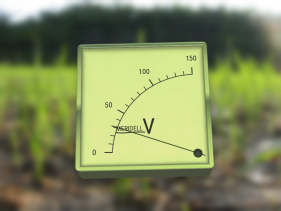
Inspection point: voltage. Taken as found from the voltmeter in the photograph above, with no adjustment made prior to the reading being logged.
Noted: 30 V
